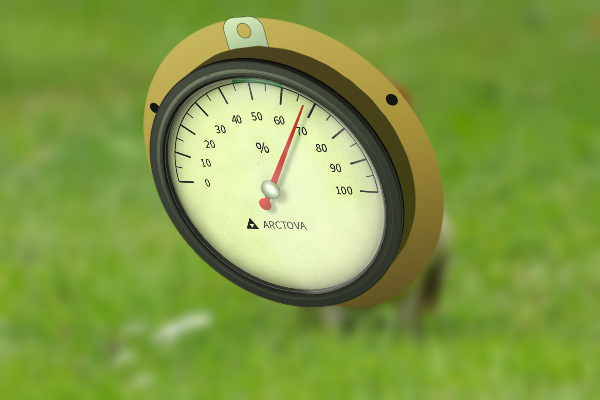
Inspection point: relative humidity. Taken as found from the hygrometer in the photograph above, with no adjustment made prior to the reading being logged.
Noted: 67.5 %
